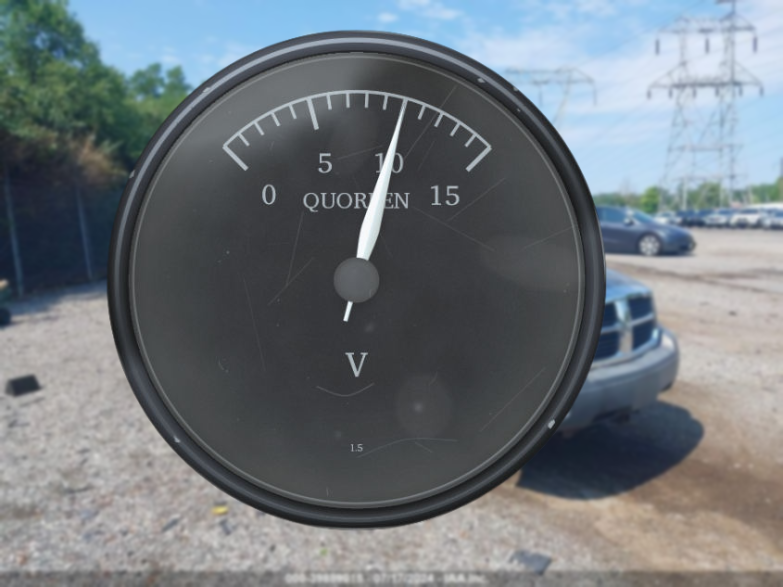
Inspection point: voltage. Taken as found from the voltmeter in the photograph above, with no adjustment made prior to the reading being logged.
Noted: 10 V
